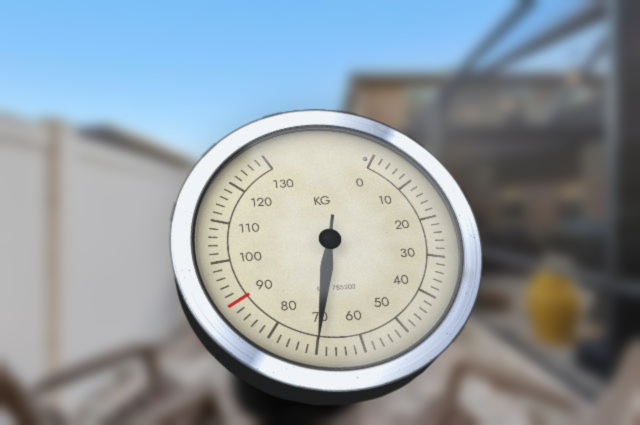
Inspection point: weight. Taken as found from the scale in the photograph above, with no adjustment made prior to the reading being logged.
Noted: 70 kg
